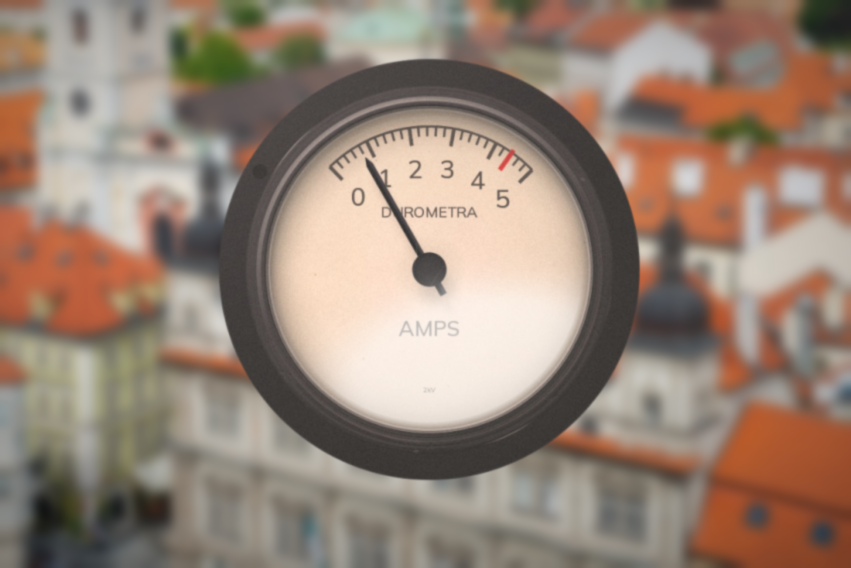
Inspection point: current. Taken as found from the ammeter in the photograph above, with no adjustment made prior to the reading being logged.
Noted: 0.8 A
